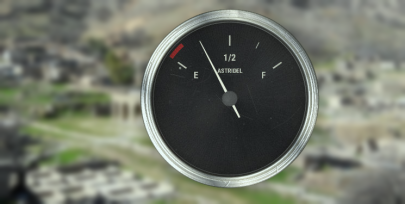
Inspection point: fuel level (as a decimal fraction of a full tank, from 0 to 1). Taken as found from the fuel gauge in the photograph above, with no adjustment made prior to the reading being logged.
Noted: 0.25
